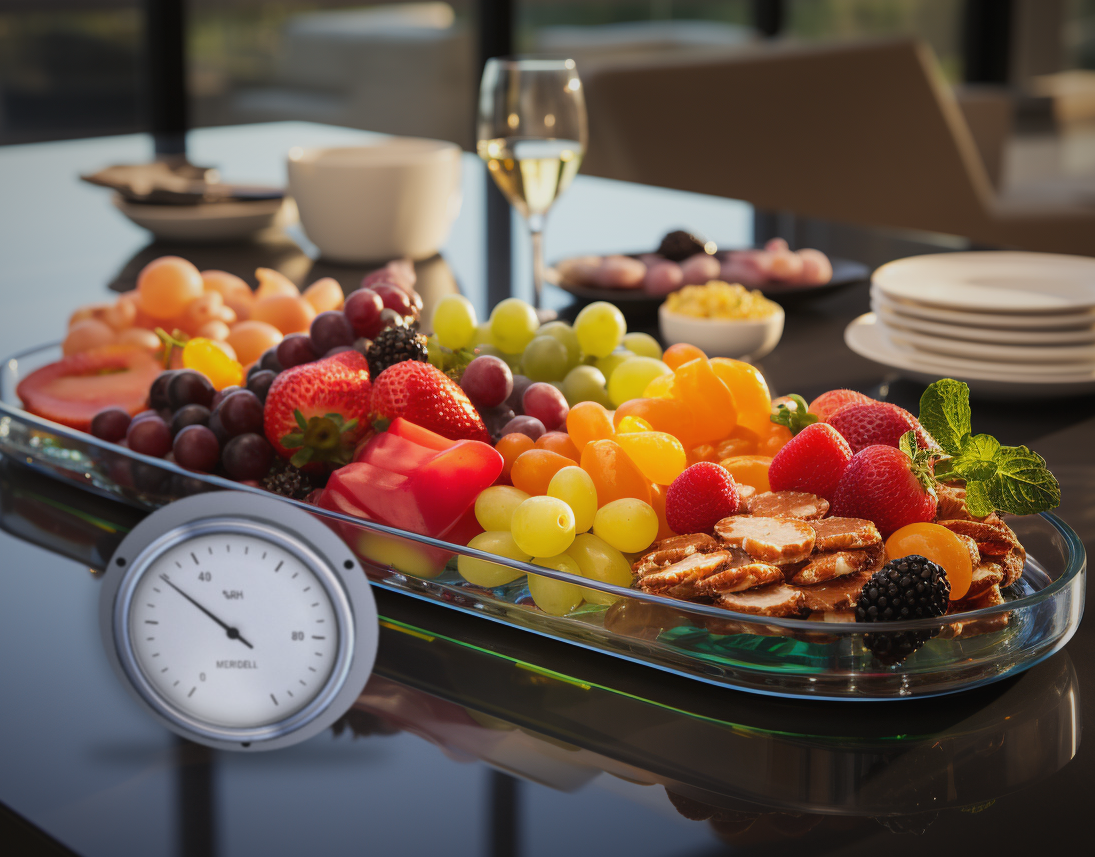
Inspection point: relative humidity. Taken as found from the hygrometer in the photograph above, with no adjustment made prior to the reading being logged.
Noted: 32 %
